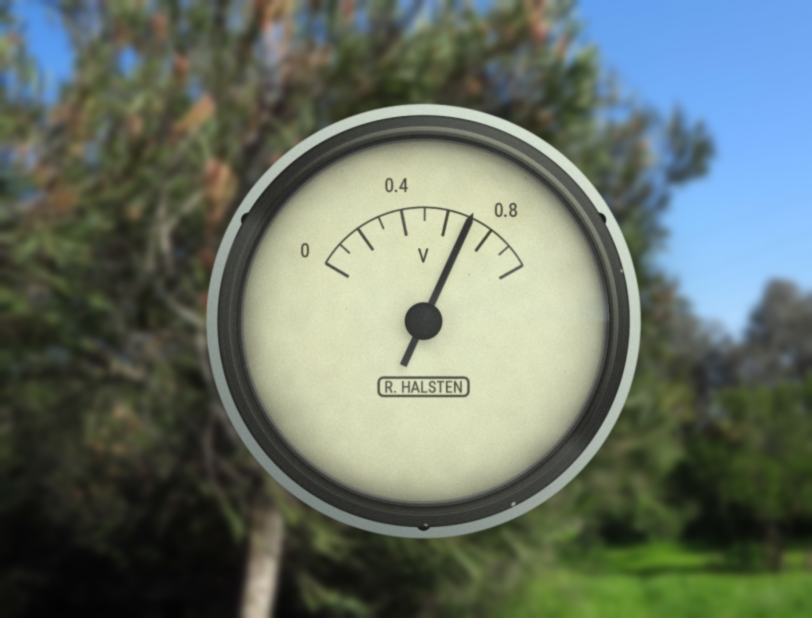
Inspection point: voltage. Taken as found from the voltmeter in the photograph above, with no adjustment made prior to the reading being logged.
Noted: 0.7 V
